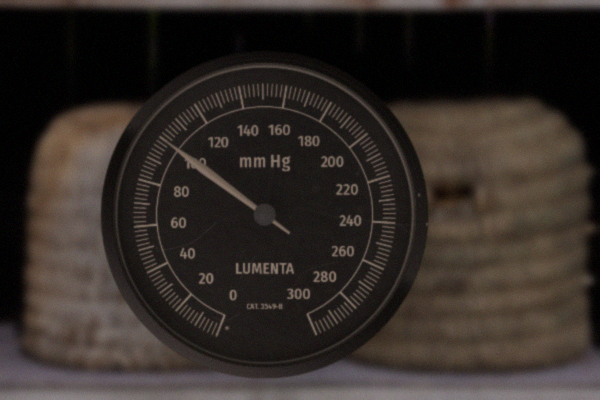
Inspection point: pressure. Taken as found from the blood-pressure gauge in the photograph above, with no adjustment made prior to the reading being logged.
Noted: 100 mmHg
